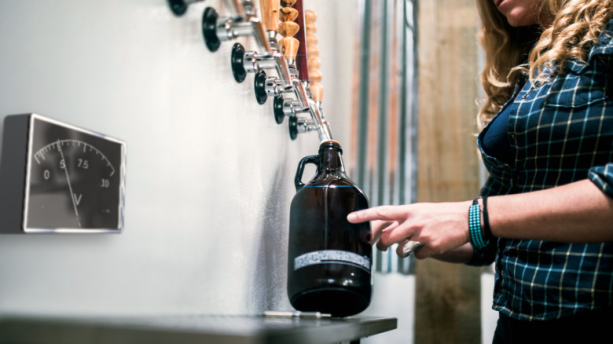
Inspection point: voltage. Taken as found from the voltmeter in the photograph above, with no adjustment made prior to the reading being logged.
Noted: 5 V
